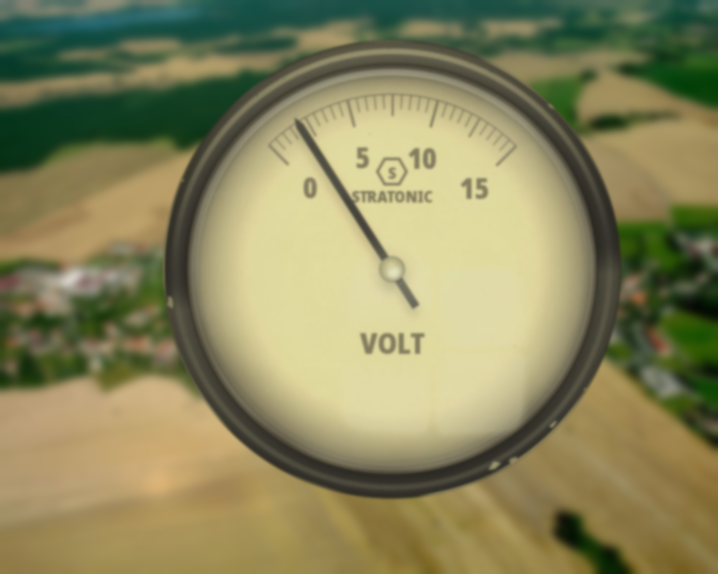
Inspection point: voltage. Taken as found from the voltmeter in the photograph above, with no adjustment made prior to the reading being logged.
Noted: 2 V
